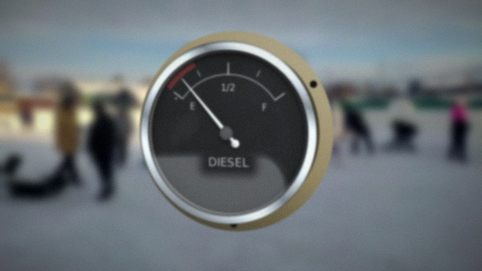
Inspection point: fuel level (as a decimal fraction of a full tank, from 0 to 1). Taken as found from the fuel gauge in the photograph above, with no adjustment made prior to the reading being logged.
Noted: 0.125
